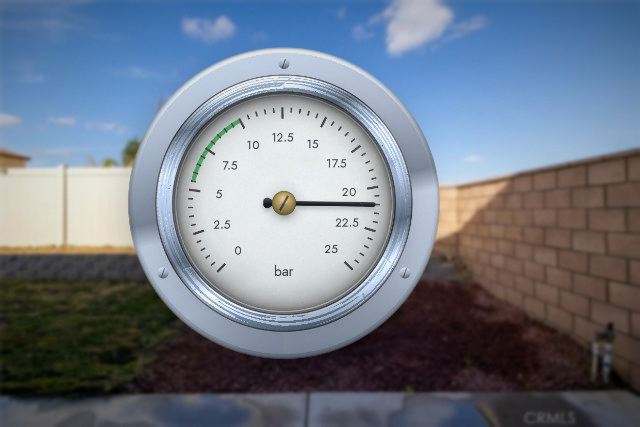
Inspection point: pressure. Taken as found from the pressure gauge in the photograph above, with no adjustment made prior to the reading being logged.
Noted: 21 bar
